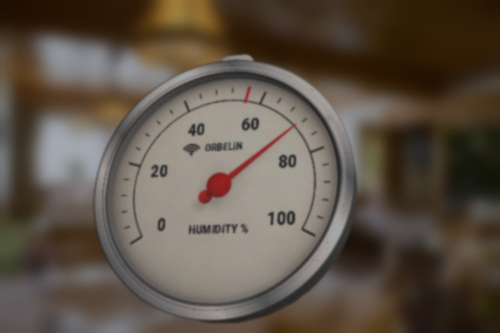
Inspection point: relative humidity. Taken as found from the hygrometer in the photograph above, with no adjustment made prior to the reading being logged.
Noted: 72 %
